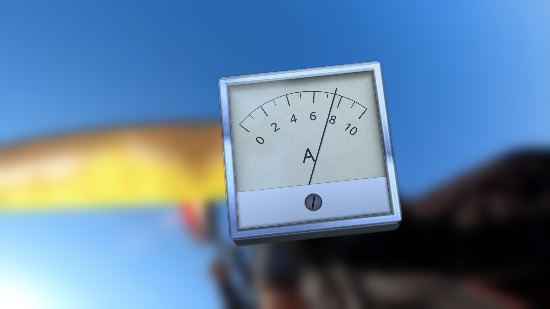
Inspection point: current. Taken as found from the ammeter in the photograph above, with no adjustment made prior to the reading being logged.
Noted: 7.5 A
